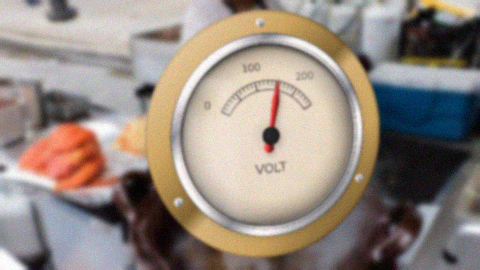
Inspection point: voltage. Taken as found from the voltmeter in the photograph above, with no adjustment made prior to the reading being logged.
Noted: 150 V
